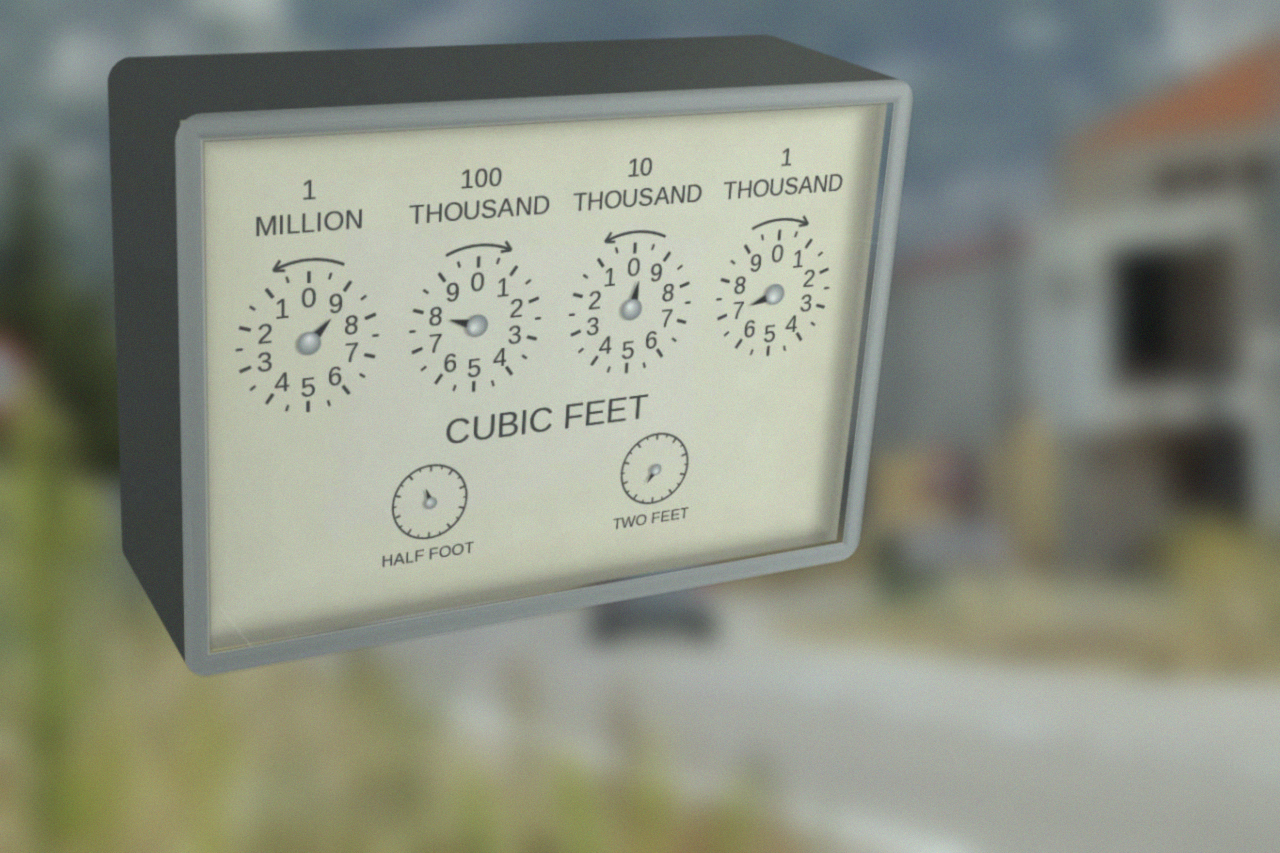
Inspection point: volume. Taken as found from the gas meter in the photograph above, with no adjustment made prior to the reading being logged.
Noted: 879700 ft³
